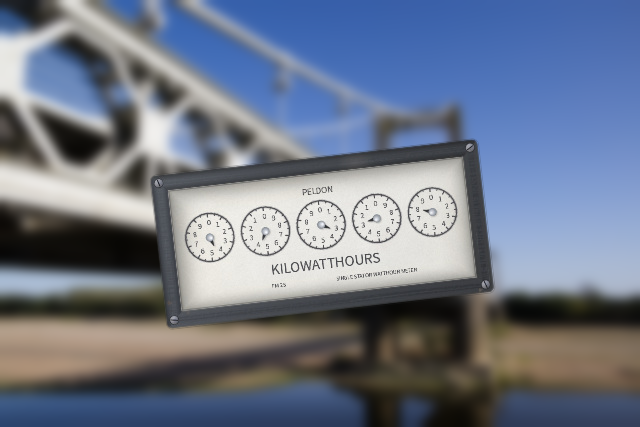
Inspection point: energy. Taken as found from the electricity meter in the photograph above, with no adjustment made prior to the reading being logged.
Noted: 44328 kWh
